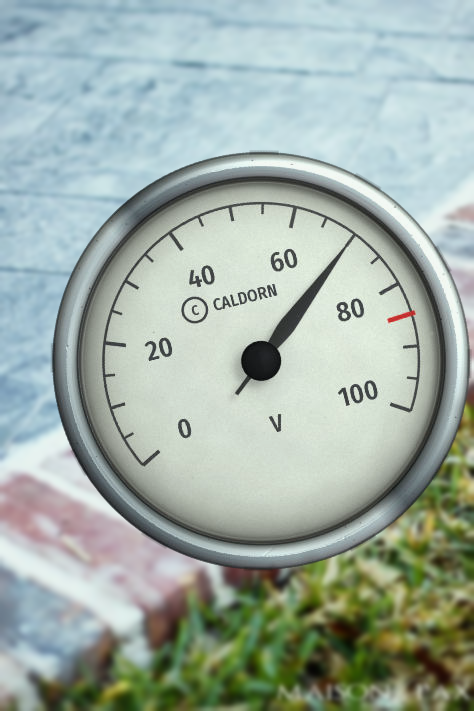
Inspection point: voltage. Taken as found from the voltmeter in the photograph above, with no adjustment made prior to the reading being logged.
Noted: 70 V
